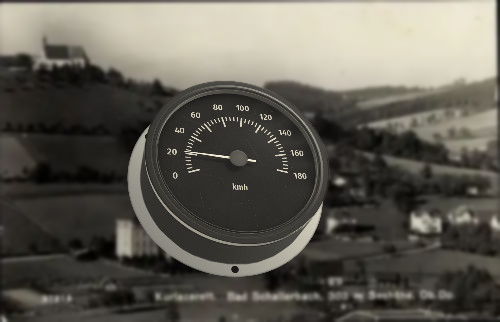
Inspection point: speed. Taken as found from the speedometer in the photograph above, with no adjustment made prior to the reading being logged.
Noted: 20 km/h
